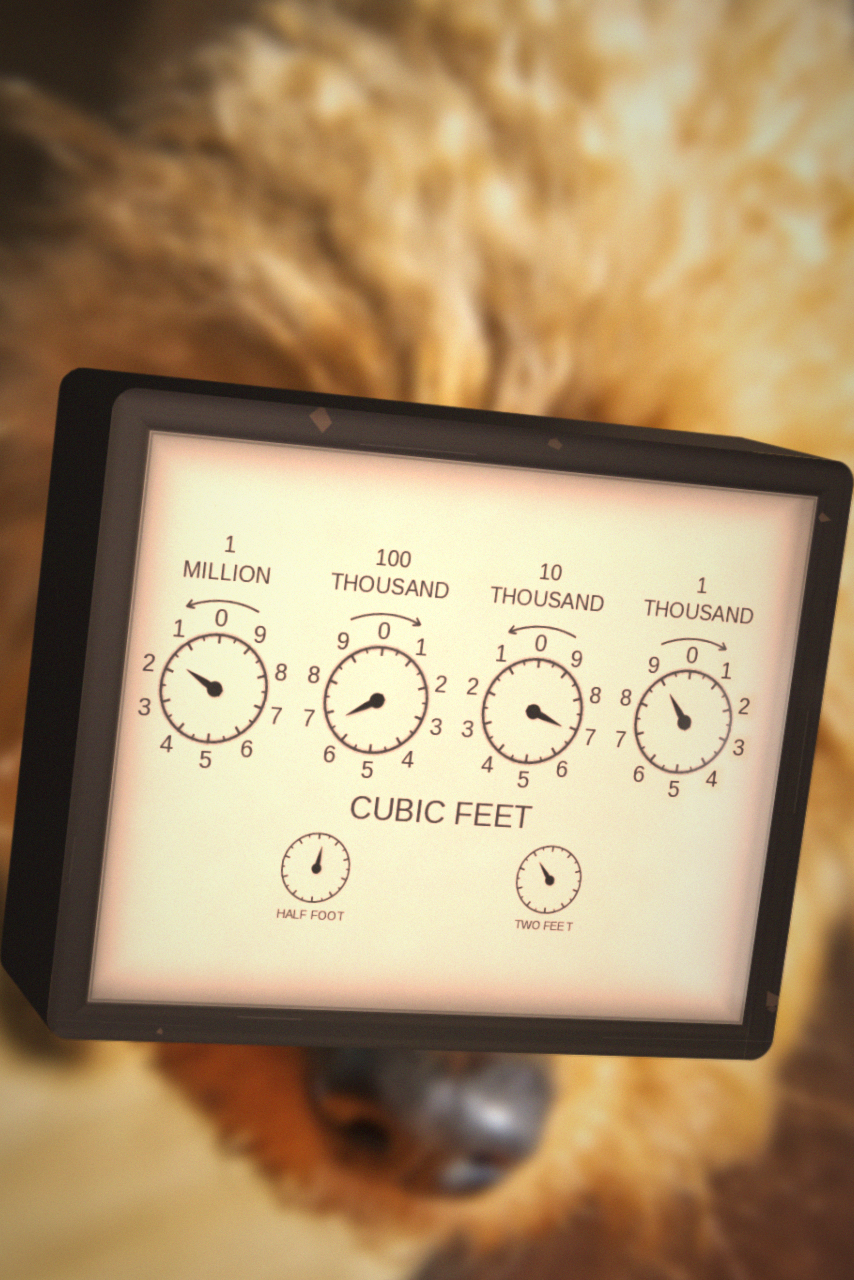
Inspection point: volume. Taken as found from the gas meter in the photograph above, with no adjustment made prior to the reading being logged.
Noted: 166900 ft³
